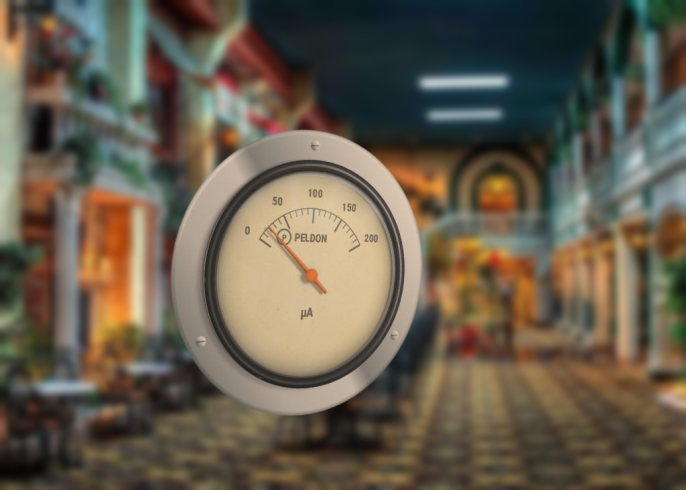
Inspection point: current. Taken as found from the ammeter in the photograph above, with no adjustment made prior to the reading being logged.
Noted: 20 µA
